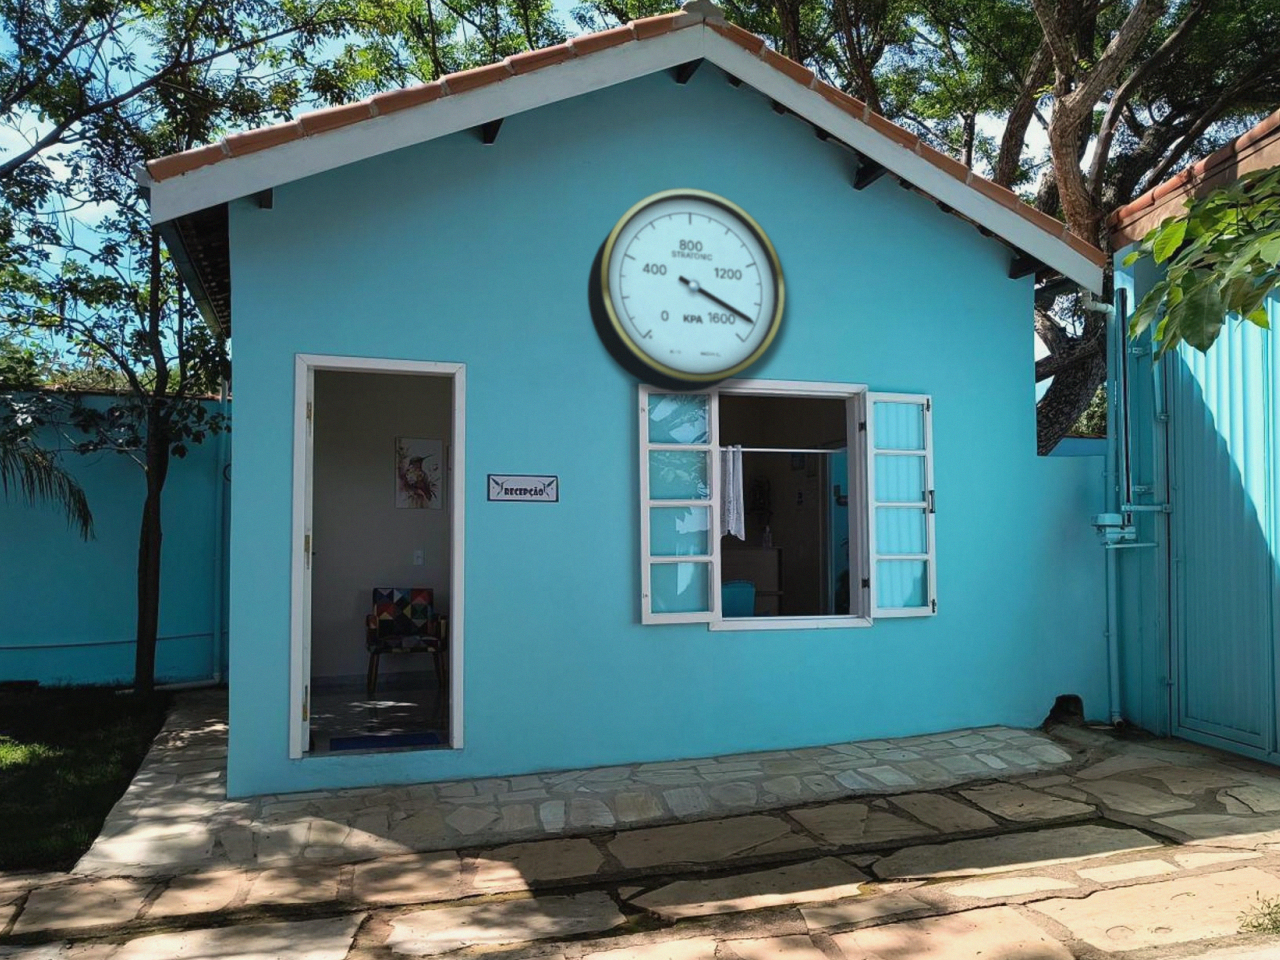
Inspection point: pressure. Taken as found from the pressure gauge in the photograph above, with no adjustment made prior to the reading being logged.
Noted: 1500 kPa
